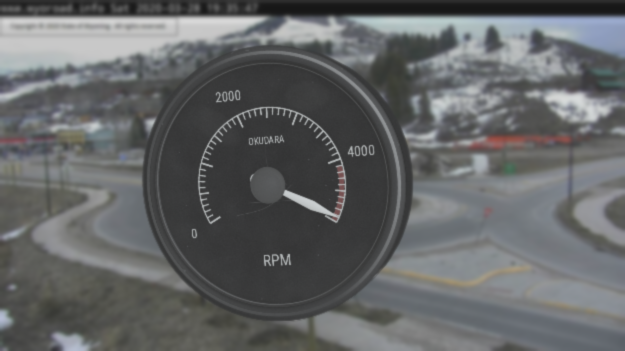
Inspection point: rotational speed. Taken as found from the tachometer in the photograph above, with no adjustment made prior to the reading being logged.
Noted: 4900 rpm
